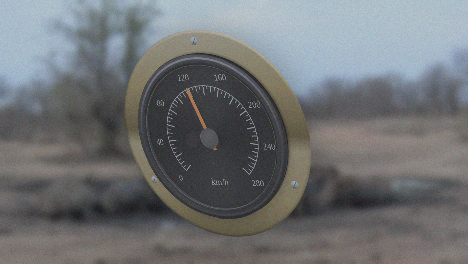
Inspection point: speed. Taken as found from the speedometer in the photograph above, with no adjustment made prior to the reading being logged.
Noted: 120 km/h
